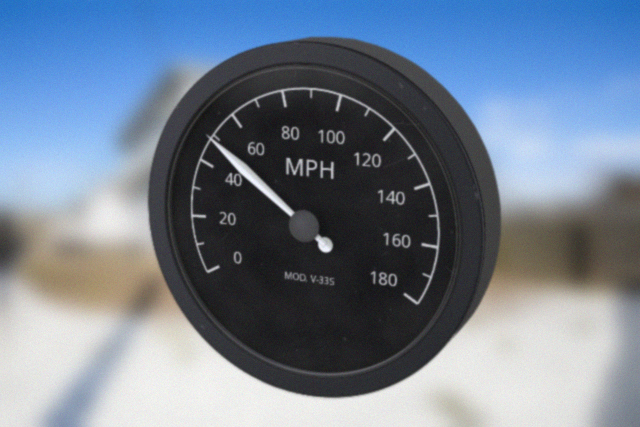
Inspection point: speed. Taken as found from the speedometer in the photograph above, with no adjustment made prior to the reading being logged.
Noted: 50 mph
